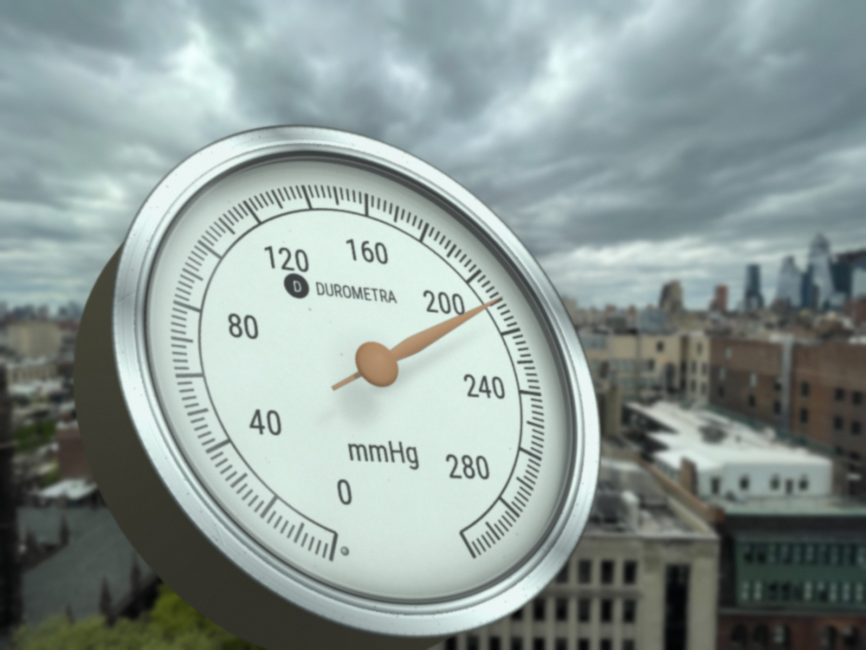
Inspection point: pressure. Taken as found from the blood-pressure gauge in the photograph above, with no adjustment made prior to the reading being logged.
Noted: 210 mmHg
